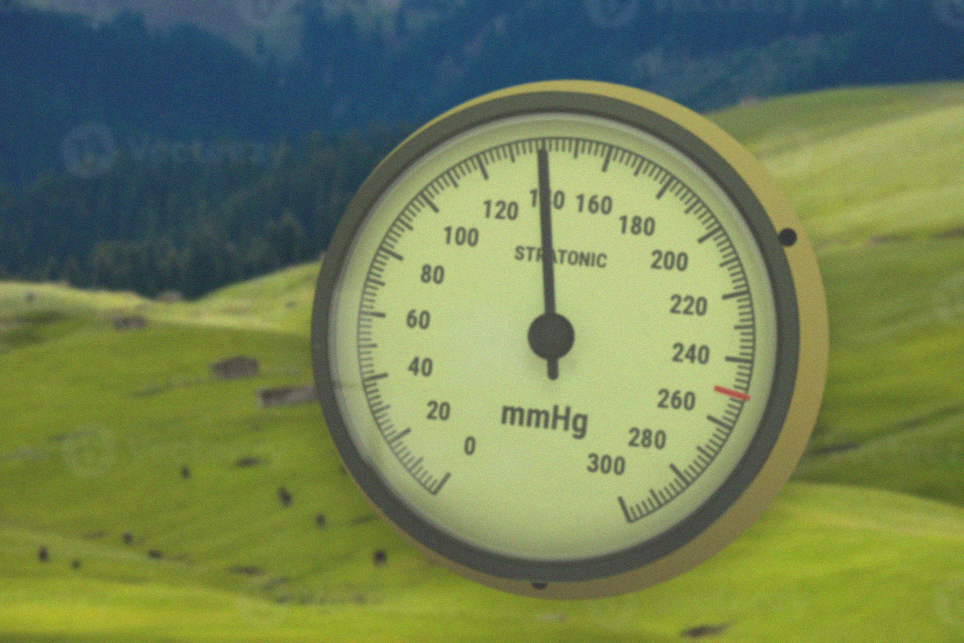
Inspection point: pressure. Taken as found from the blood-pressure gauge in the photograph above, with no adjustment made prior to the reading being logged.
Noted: 140 mmHg
